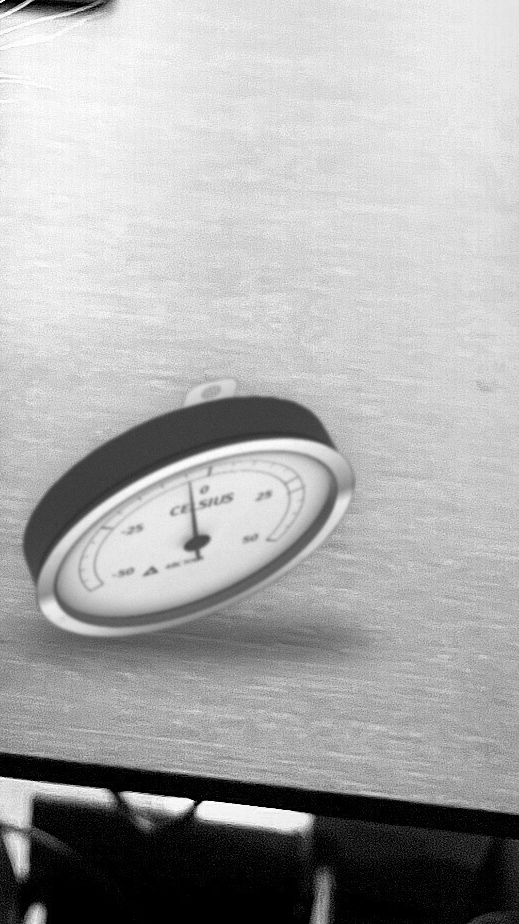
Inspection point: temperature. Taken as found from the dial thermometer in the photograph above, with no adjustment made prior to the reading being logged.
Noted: -5 °C
